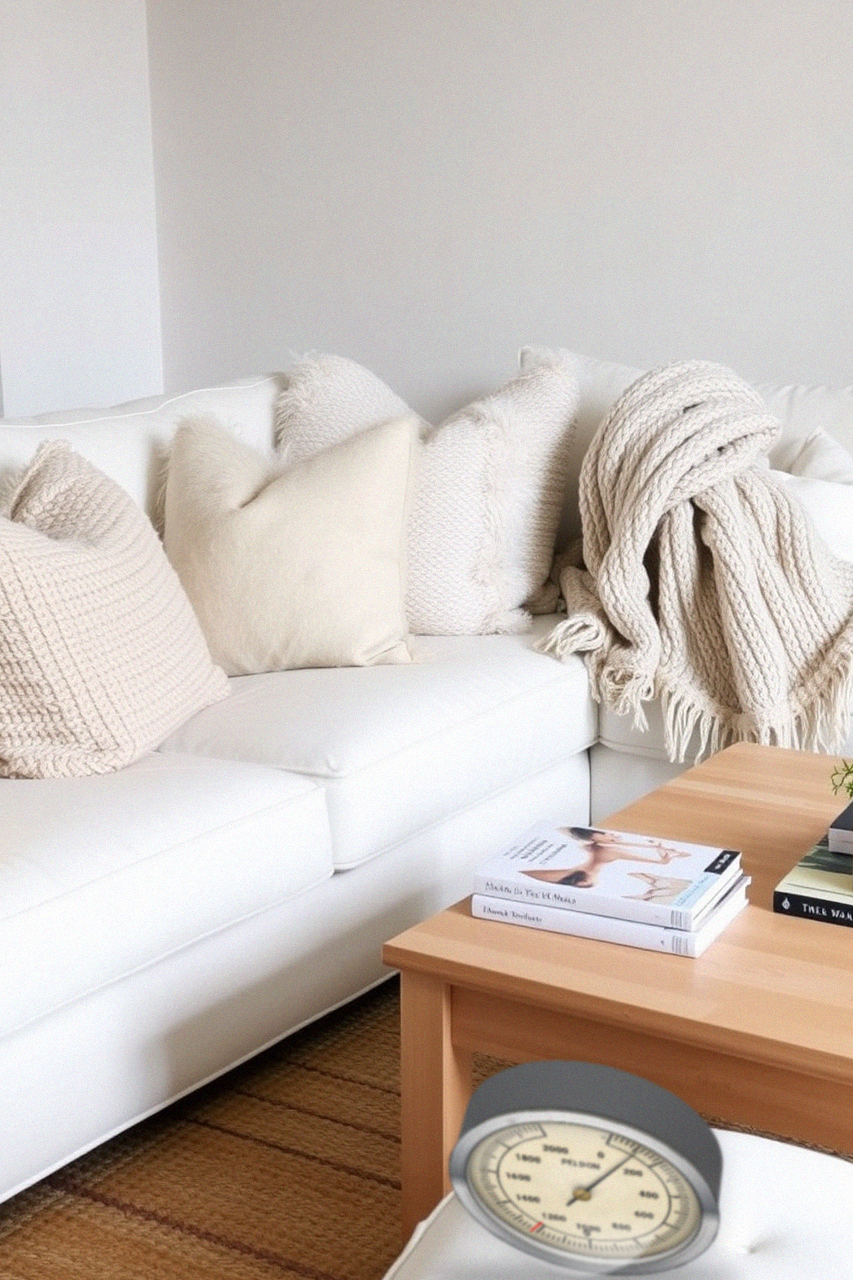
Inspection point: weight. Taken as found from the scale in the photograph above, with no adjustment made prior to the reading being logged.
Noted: 100 g
